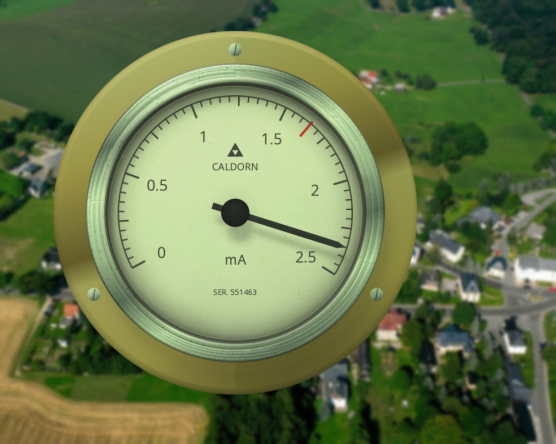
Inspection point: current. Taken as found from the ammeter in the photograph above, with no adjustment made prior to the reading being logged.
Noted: 2.35 mA
